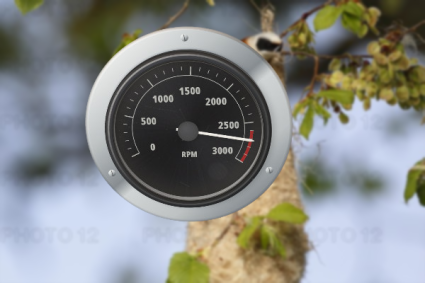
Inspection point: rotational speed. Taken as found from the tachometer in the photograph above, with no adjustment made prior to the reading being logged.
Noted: 2700 rpm
